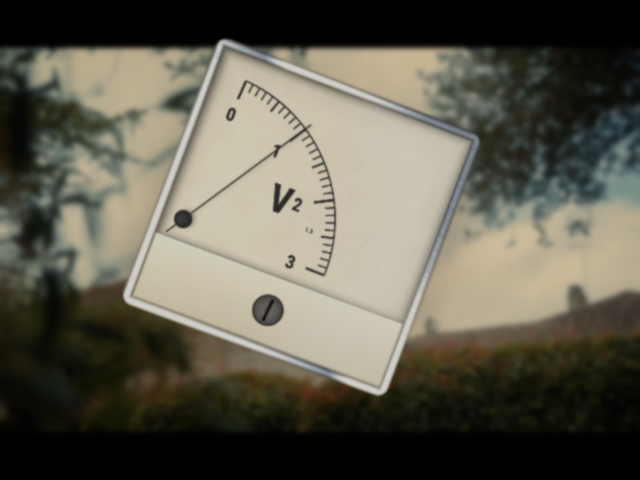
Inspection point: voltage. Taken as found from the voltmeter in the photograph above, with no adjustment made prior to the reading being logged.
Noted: 1 V
